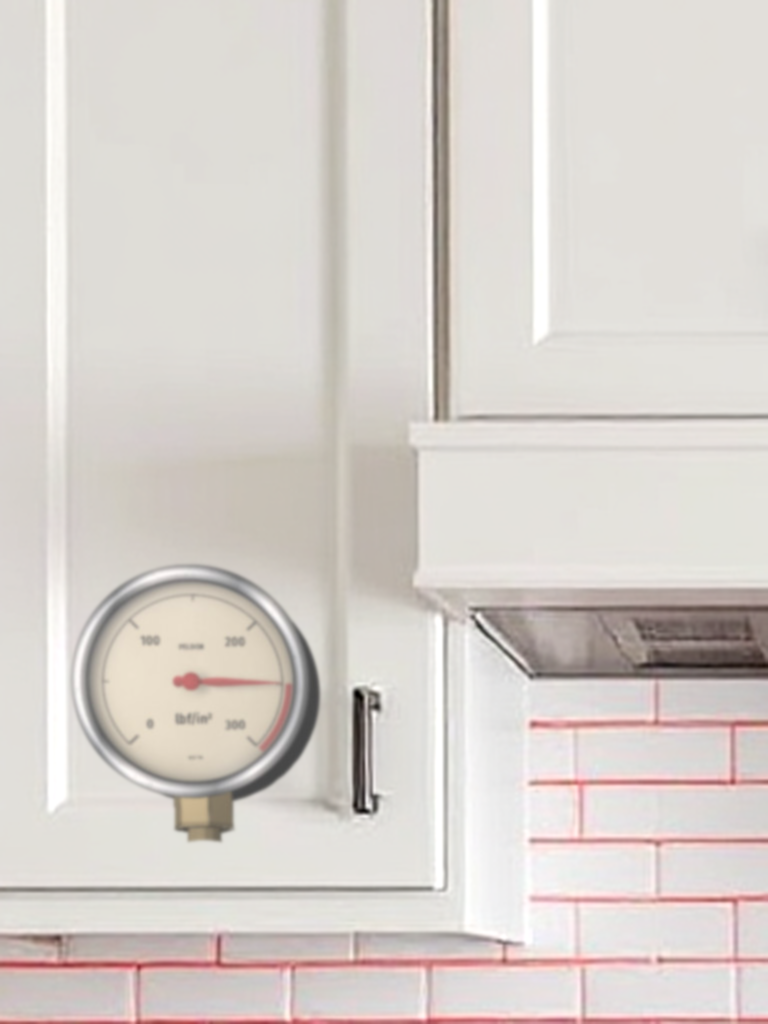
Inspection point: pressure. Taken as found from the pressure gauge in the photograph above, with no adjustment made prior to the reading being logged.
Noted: 250 psi
